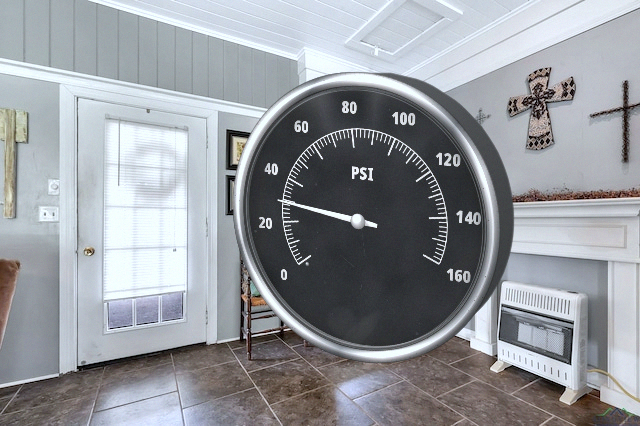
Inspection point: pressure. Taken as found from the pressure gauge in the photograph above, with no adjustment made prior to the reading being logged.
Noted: 30 psi
